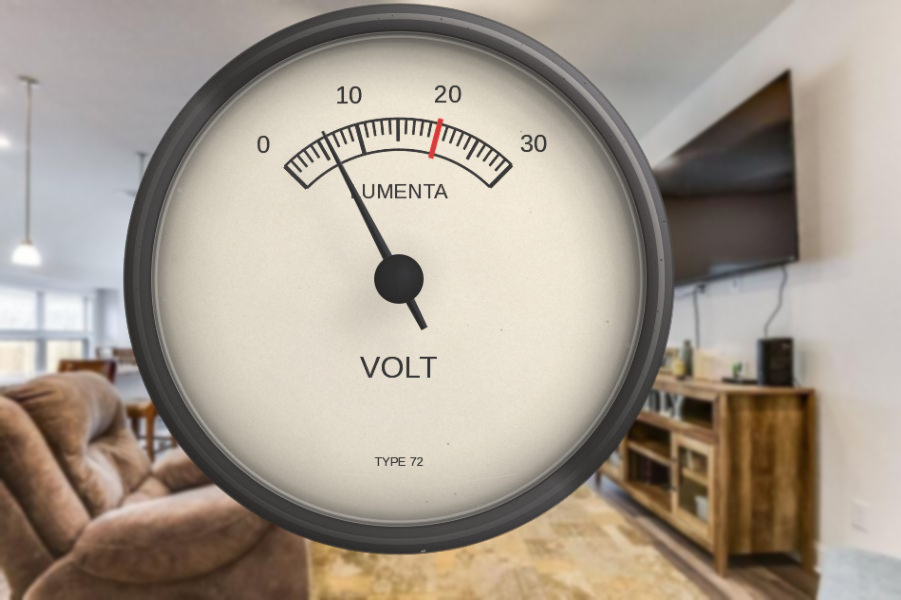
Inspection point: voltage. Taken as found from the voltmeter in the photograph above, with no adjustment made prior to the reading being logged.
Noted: 6 V
